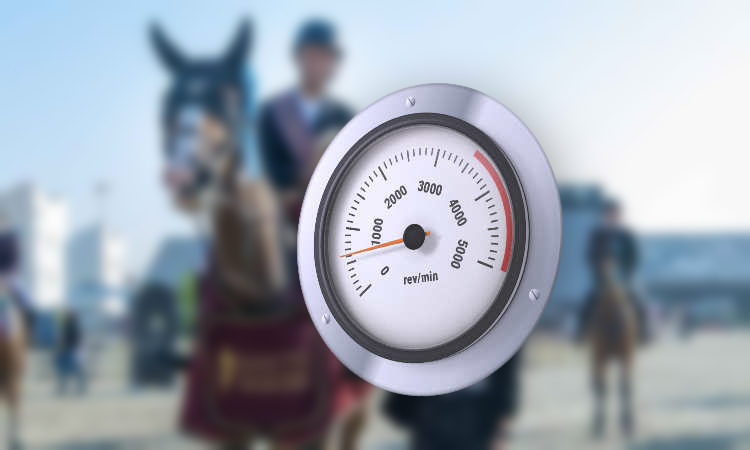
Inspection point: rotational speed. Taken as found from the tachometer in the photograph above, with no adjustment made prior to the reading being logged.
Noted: 600 rpm
